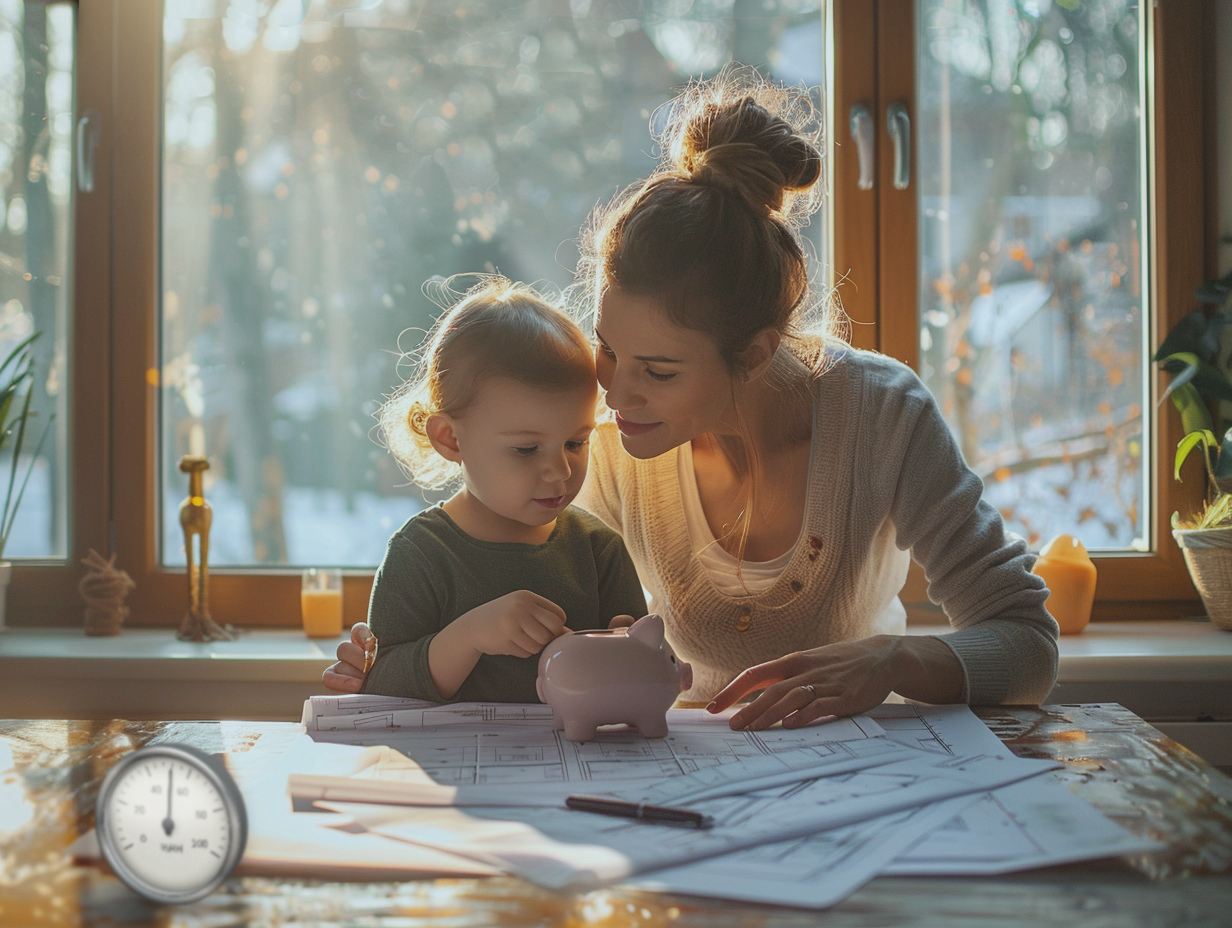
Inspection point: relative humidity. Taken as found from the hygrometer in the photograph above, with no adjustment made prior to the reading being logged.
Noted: 52 %
